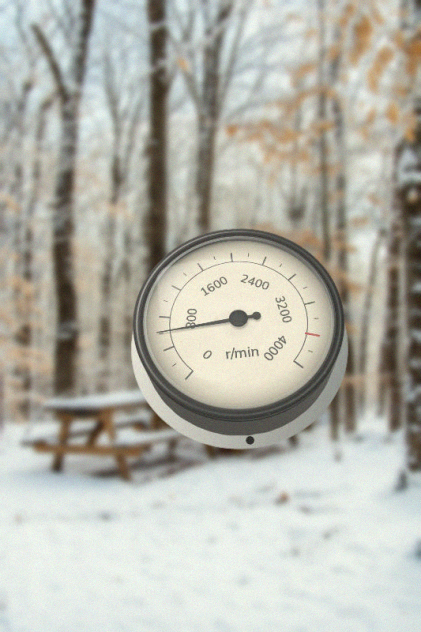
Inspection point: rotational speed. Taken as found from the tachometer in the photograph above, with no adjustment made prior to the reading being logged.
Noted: 600 rpm
